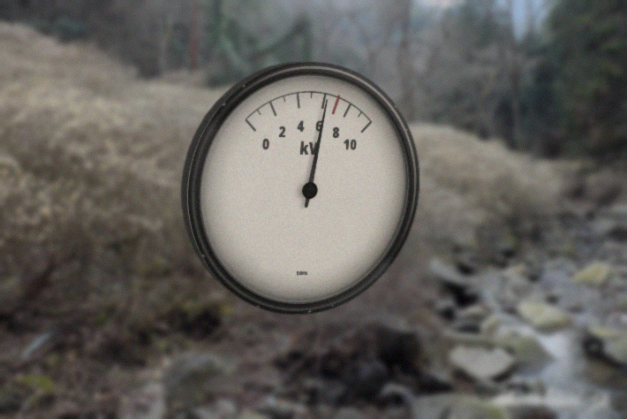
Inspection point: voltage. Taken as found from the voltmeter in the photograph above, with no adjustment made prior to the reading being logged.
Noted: 6 kV
